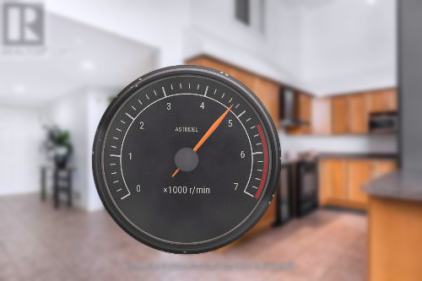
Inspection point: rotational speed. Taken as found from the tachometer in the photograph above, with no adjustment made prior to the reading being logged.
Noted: 4700 rpm
